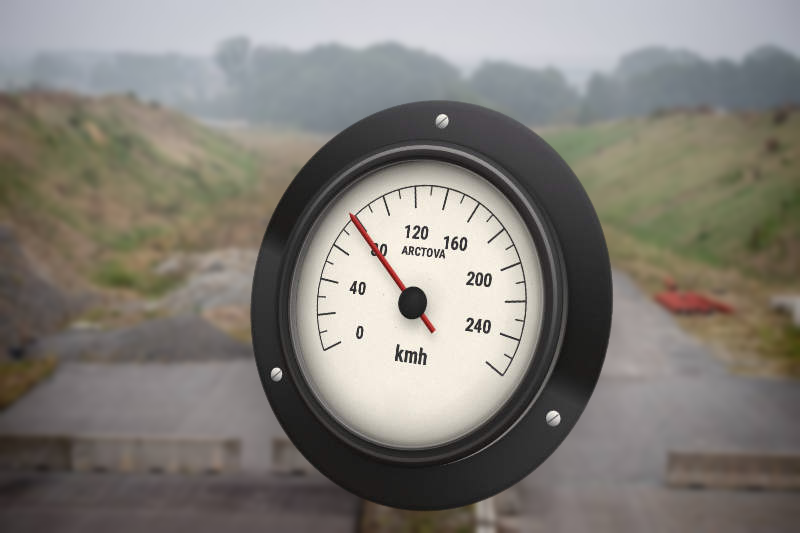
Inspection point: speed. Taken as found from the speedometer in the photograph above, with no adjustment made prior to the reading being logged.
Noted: 80 km/h
